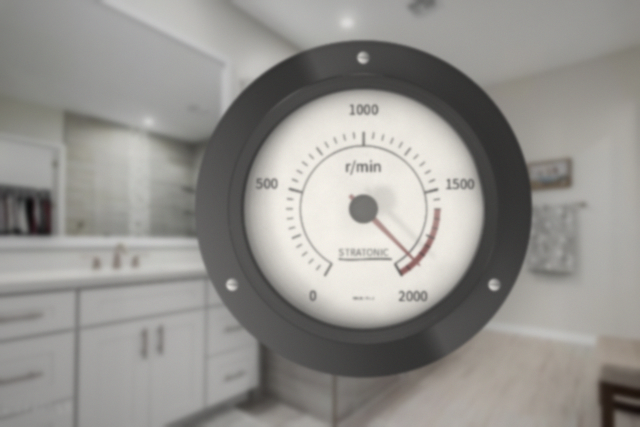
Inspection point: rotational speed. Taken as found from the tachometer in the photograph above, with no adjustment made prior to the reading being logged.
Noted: 1900 rpm
